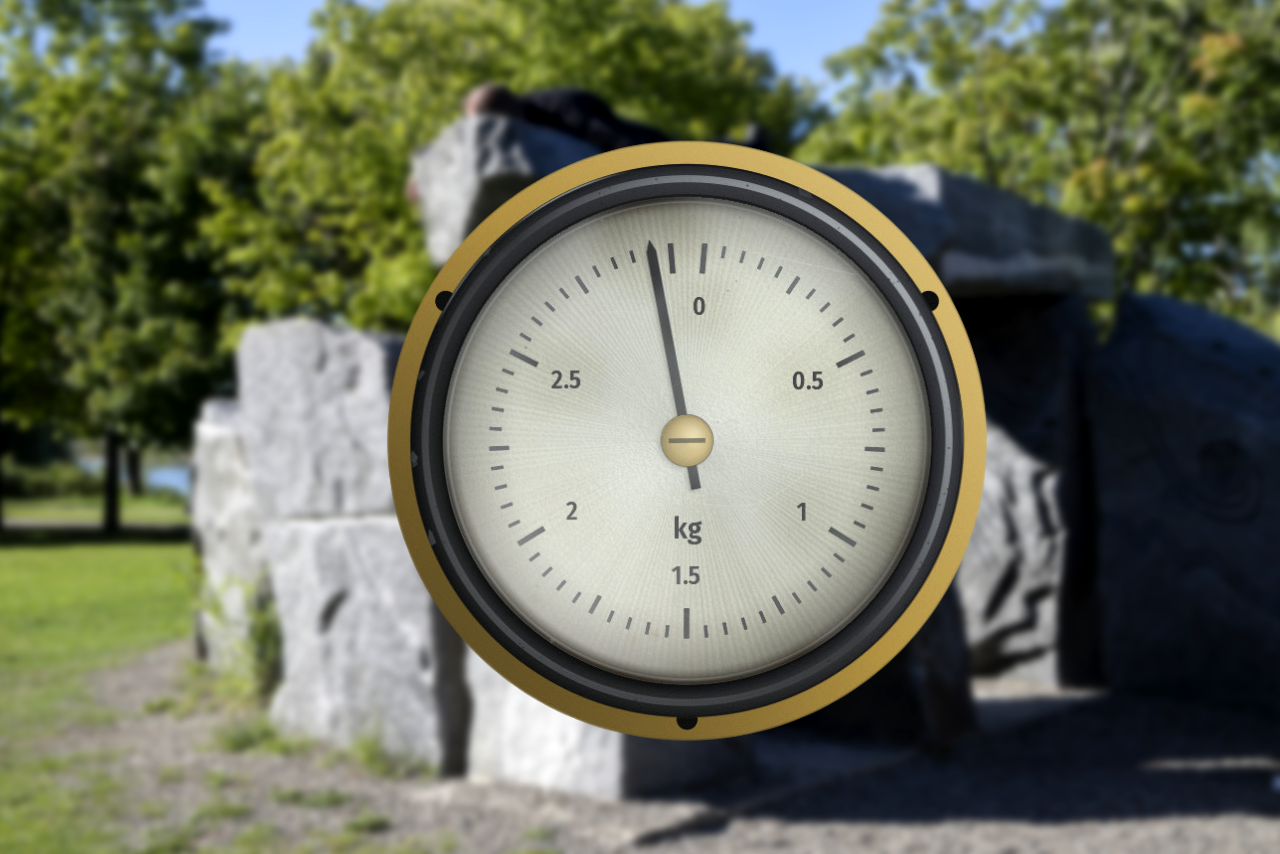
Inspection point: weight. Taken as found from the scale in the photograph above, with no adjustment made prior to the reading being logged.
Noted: 2.95 kg
